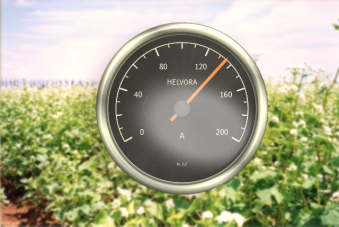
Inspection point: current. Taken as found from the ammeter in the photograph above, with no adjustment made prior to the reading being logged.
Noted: 135 A
